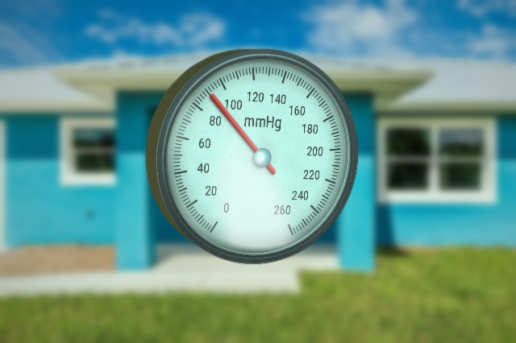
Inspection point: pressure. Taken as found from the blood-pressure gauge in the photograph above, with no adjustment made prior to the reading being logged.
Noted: 90 mmHg
